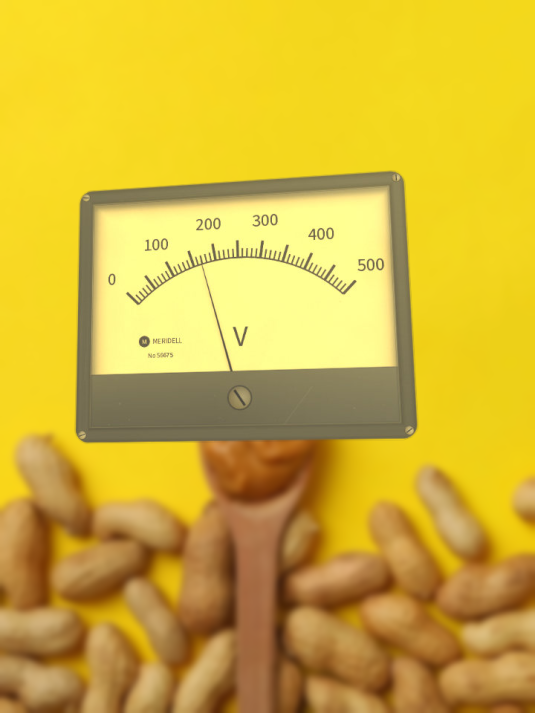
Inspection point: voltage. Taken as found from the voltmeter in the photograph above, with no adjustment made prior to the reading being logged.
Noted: 170 V
